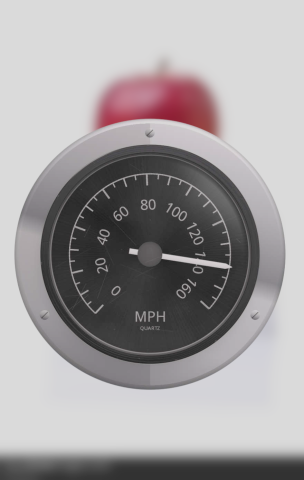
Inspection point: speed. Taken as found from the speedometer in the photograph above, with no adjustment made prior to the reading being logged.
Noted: 140 mph
